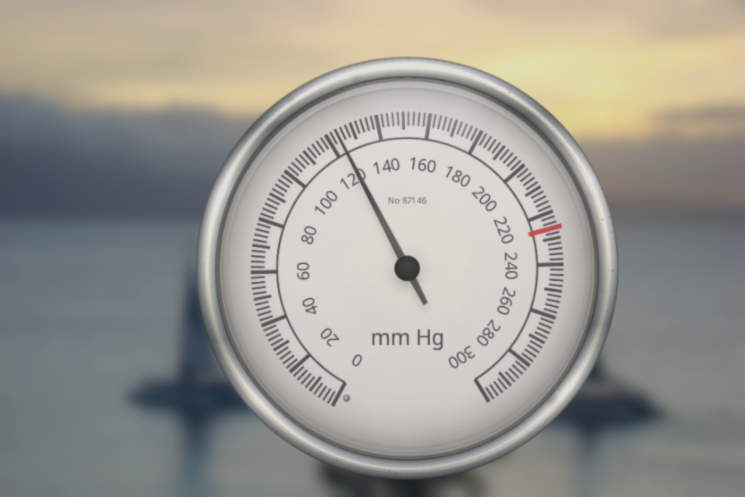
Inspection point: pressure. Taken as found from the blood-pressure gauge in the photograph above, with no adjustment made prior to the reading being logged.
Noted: 124 mmHg
